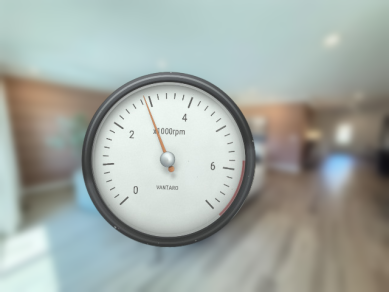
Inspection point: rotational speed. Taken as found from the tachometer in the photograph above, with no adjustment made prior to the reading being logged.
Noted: 2900 rpm
